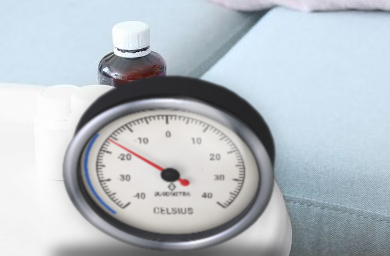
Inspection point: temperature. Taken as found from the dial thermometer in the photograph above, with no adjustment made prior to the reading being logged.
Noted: -15 °C
